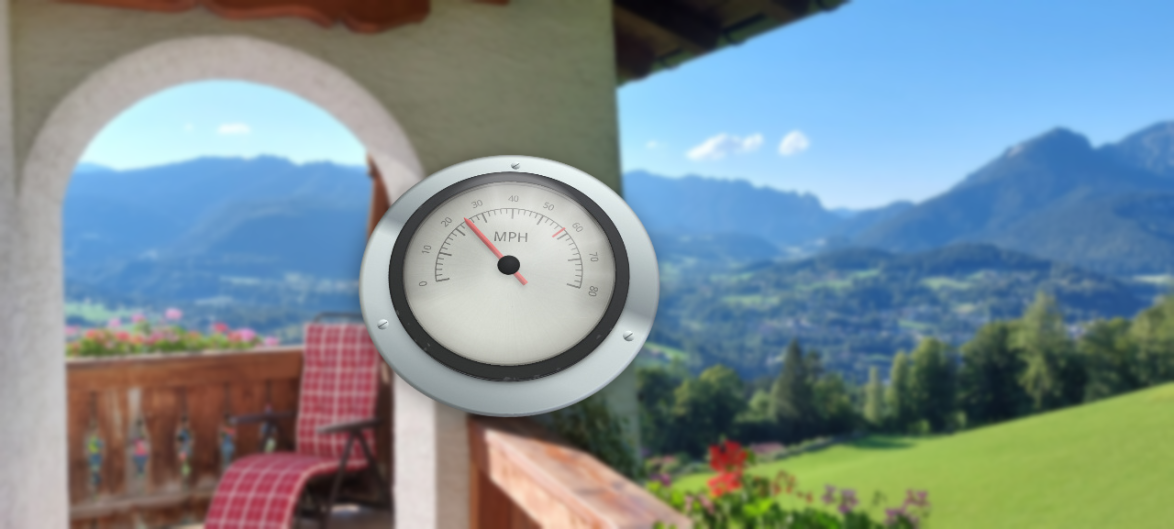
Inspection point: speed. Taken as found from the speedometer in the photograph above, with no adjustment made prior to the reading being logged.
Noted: 24 mph
